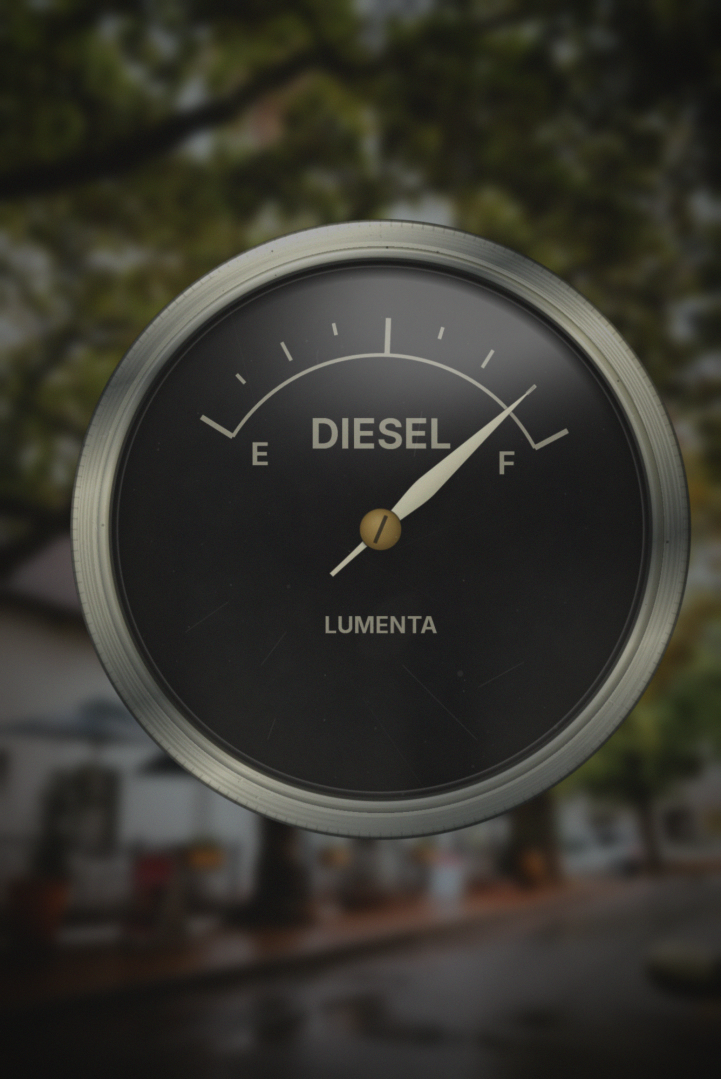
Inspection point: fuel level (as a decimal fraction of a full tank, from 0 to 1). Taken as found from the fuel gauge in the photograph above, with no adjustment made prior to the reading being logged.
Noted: 0.875
